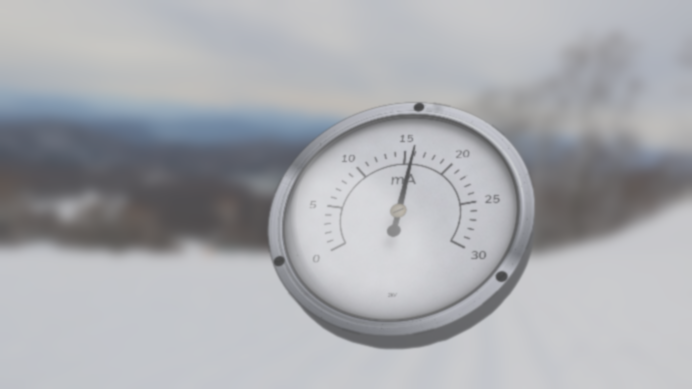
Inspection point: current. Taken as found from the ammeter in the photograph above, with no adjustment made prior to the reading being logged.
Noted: 16 mA
